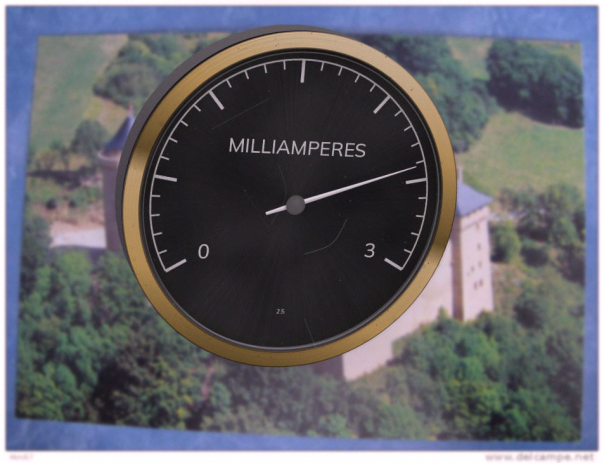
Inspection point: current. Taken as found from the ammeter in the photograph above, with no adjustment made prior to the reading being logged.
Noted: 2.4 mA
